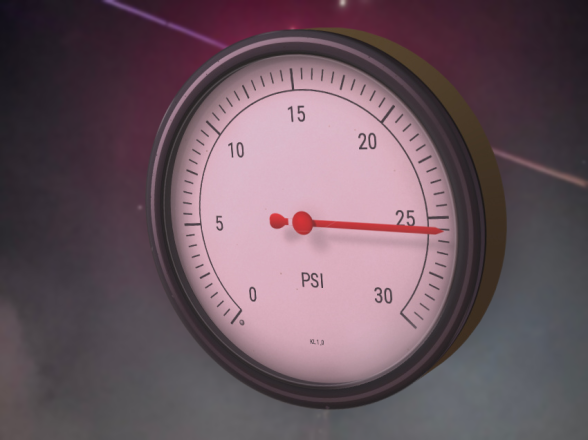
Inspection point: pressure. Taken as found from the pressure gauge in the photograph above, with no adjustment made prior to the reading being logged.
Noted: 25.5 psi
